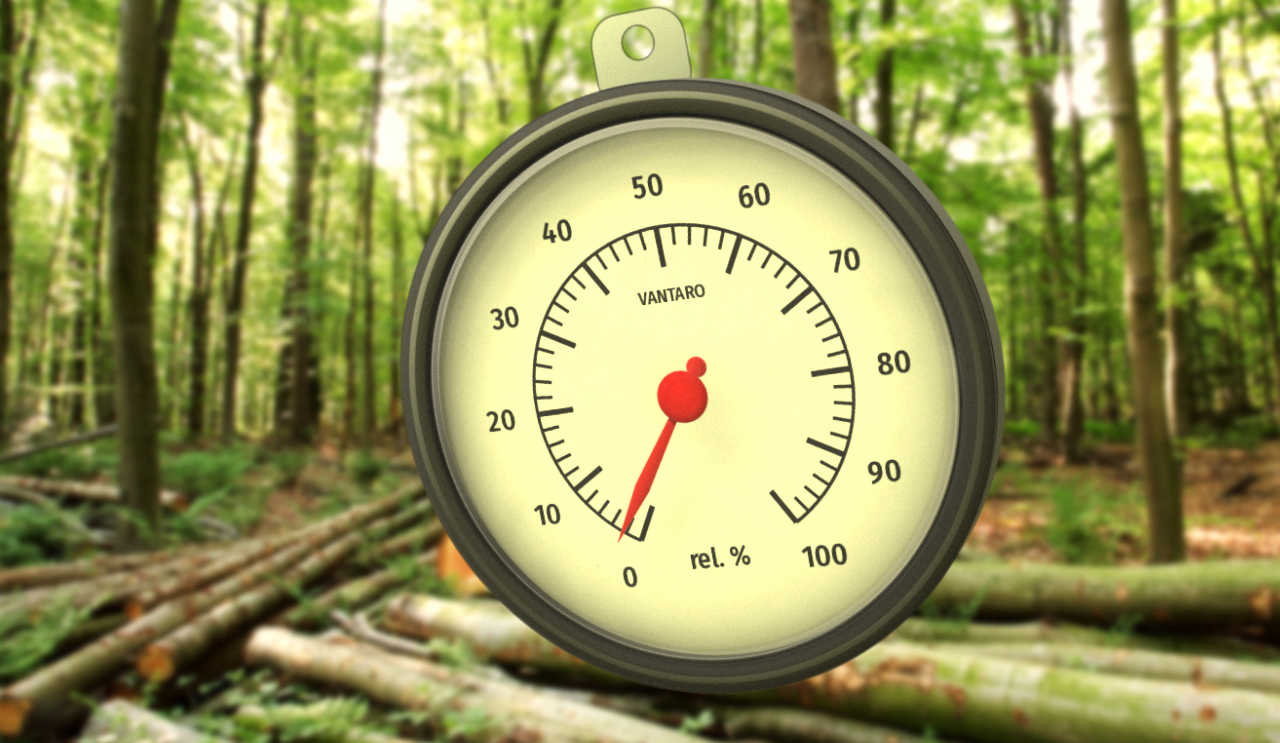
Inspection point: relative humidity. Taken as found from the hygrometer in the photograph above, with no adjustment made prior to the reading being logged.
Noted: 2 %
